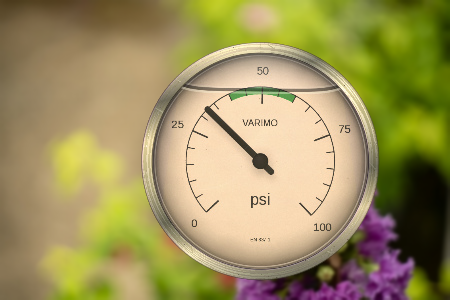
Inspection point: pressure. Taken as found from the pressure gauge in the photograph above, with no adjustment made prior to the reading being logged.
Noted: 32.5 psi
